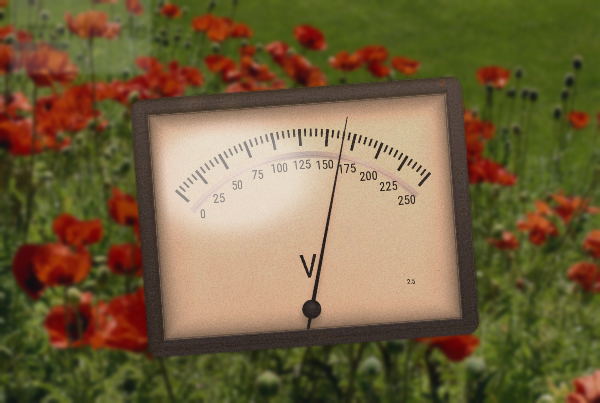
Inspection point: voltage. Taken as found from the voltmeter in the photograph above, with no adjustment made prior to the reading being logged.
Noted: 165 V
